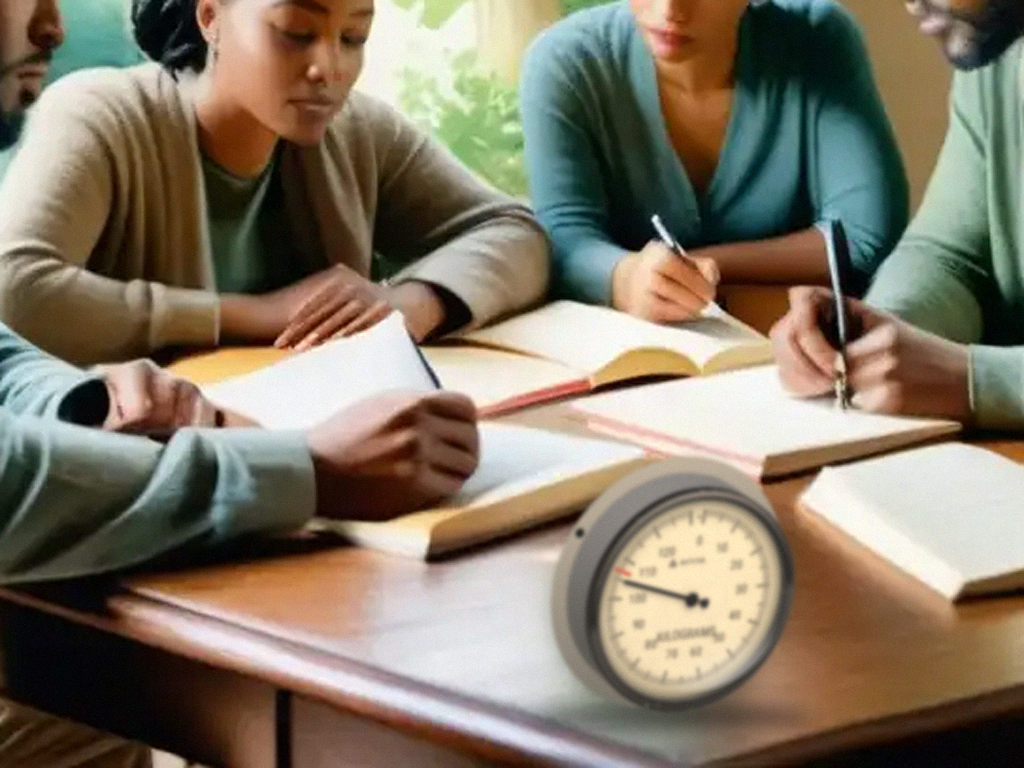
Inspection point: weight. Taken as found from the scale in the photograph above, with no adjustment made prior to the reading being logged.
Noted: 105 kg
